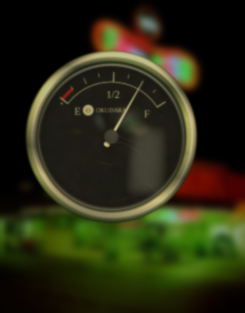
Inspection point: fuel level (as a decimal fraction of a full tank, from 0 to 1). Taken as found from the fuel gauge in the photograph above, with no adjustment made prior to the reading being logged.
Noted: 0.75
